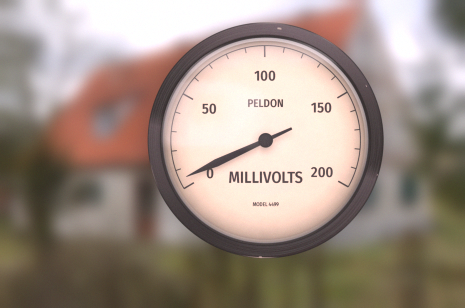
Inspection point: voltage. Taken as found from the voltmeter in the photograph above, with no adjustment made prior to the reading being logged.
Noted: 5 mV
